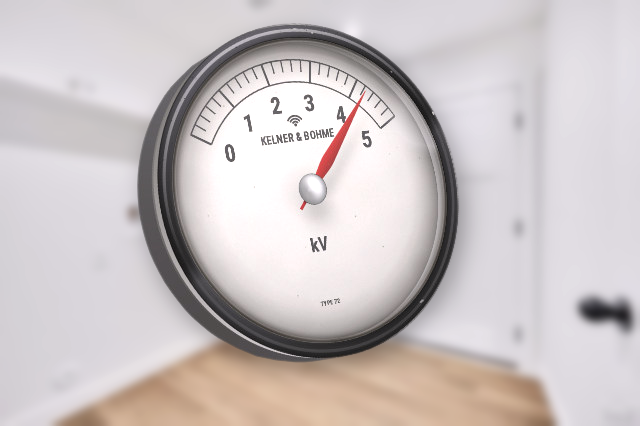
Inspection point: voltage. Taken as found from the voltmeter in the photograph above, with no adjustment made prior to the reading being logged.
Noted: 4.2 kV
